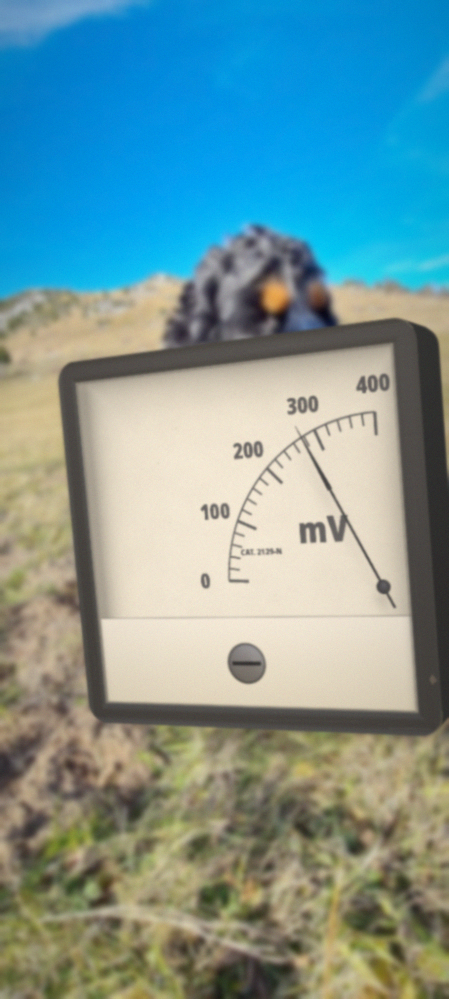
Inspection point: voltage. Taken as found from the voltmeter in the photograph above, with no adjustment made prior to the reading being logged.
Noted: 280 mV
